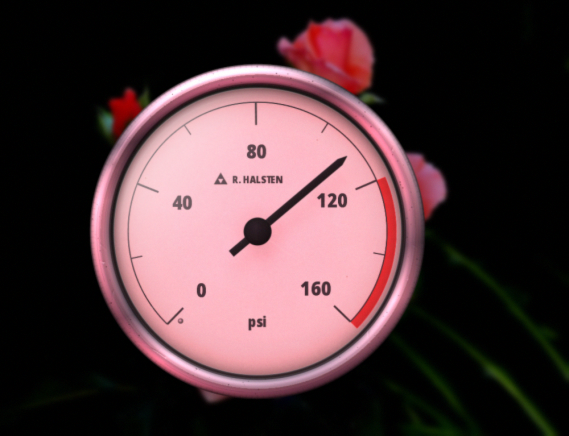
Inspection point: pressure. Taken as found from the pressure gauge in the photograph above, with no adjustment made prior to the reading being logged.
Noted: 110 psi
